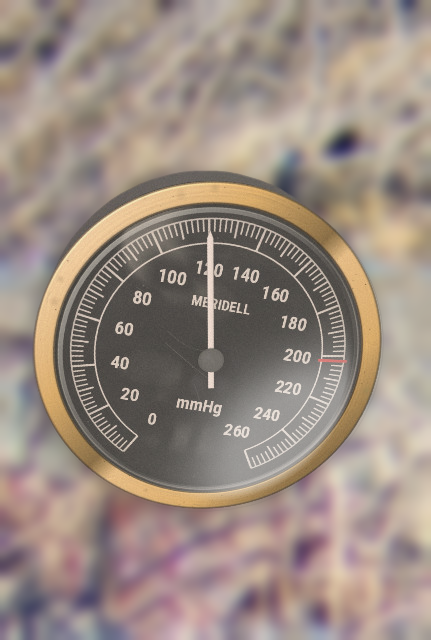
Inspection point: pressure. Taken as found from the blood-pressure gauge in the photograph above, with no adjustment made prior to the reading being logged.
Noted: 120 mmHg
